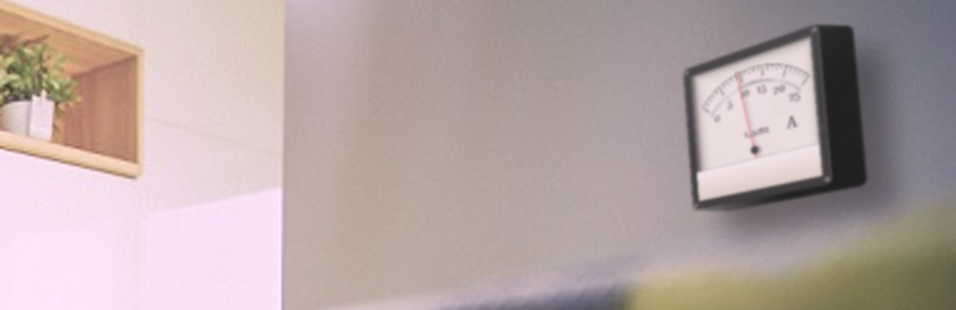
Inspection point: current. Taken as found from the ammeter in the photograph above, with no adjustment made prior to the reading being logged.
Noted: 10 A
